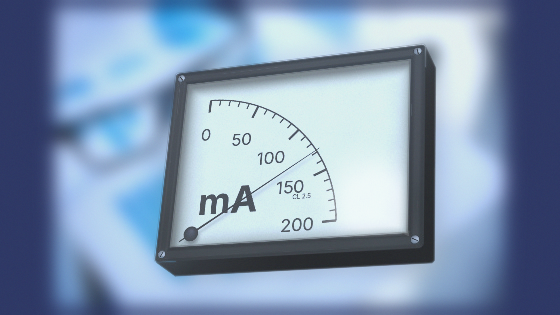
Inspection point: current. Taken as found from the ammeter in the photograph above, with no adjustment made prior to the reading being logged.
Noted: 130 mA
